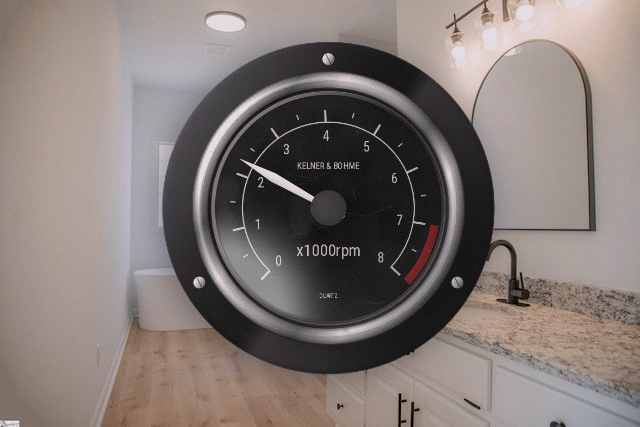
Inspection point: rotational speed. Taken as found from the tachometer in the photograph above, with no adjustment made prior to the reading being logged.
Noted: 2250 rpm
